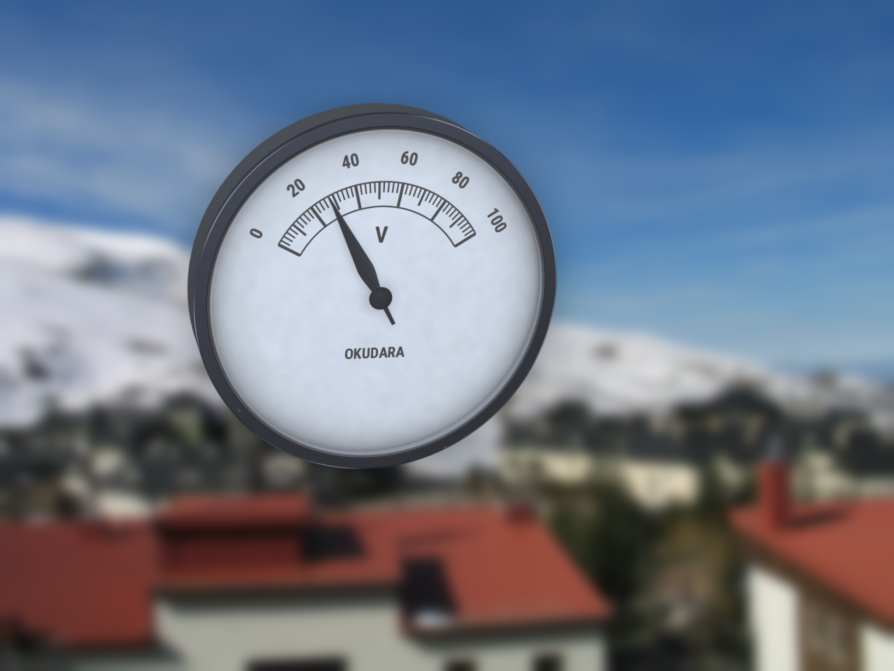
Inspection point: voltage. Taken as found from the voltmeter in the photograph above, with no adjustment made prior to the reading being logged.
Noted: 28 V
